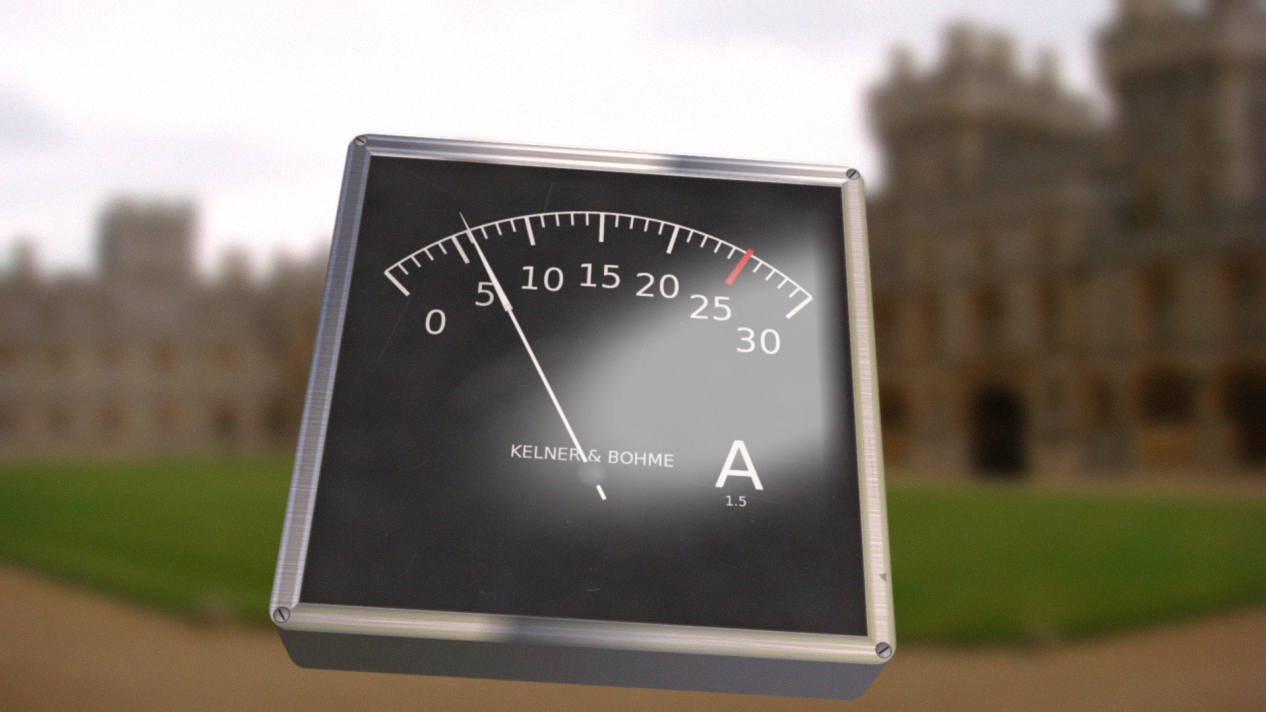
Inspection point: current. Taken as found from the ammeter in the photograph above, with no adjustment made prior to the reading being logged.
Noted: 6 A
